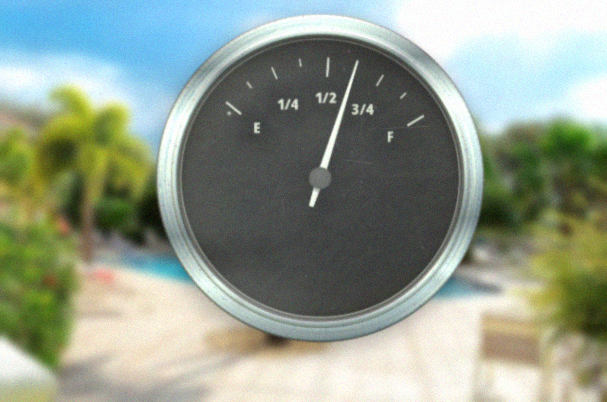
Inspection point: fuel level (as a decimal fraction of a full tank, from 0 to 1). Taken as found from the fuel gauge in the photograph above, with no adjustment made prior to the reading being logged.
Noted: 0.625
